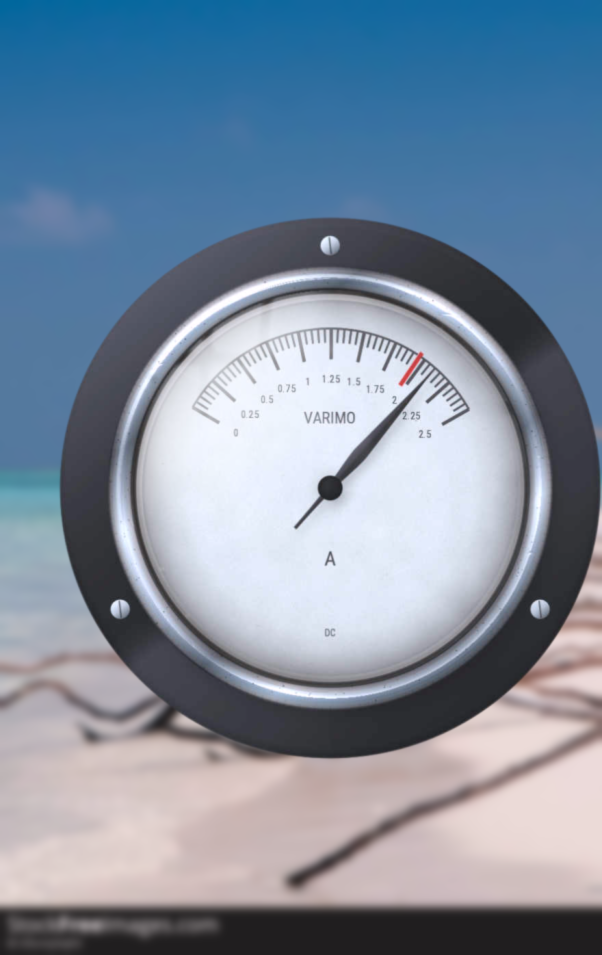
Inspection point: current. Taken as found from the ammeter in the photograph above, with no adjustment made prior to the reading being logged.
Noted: 2.1 A
